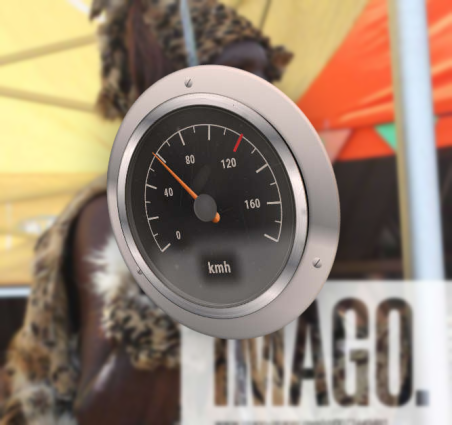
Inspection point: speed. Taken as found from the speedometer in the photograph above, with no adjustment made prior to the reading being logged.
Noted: 60 km/h
